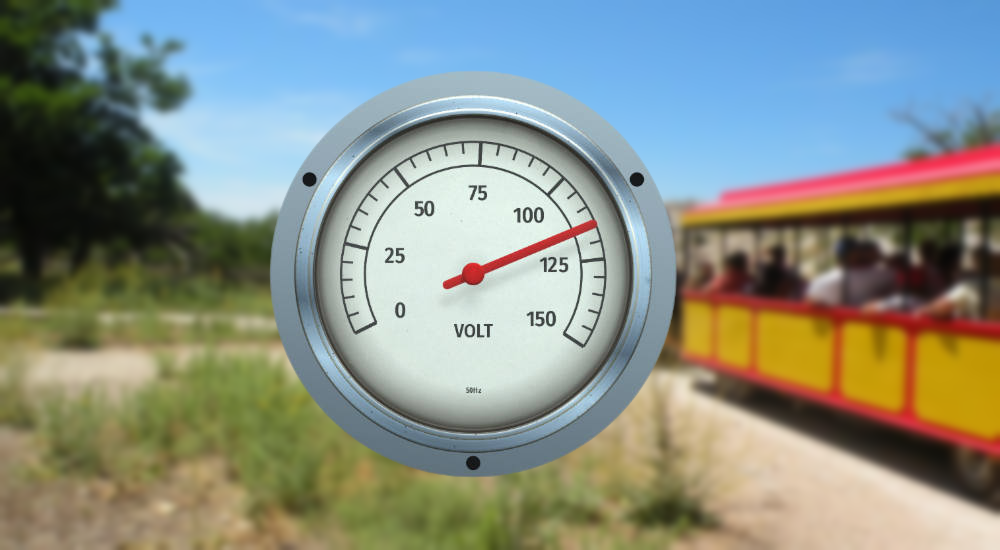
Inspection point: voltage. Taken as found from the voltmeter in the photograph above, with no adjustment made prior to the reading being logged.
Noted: 115 V
